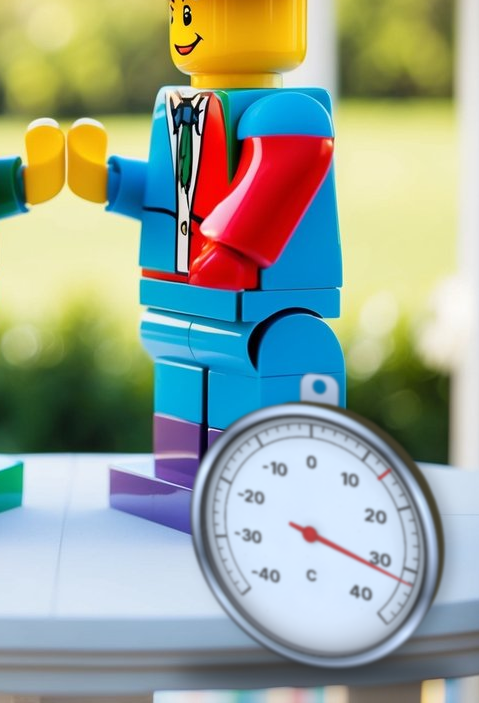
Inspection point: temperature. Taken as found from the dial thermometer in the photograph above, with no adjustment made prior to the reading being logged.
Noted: 32 °C
